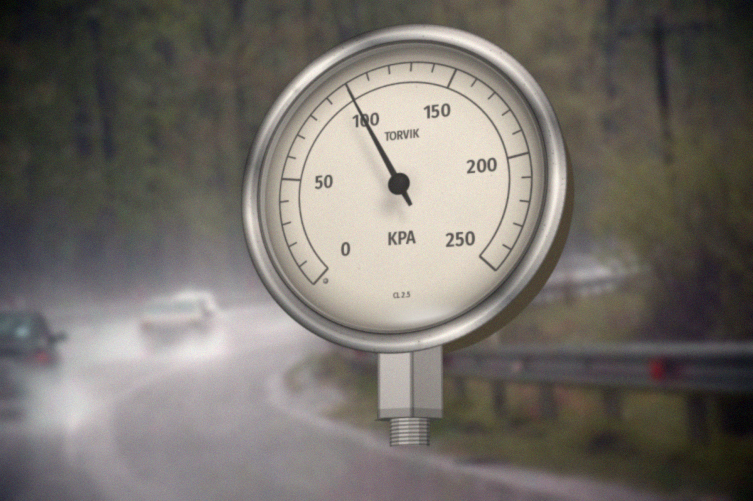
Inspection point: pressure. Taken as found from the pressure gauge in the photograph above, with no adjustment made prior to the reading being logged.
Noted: 100 kPa
